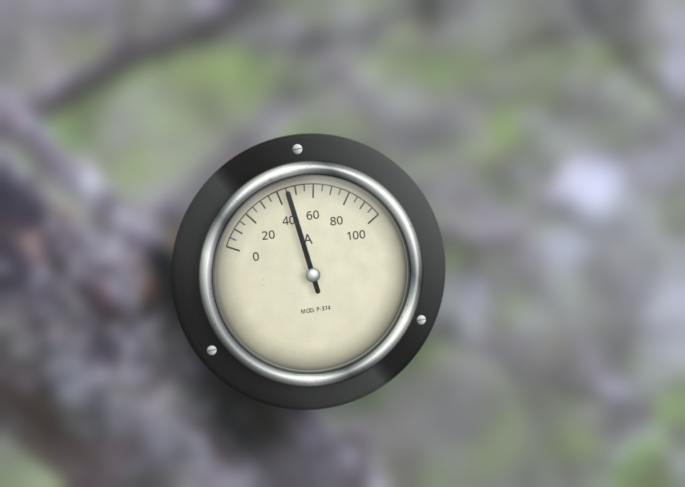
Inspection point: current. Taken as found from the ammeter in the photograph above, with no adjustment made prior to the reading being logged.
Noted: 45 A
